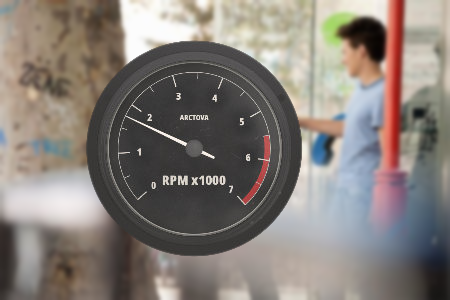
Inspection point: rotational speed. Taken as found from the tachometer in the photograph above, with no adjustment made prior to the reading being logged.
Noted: 1750 rpm
